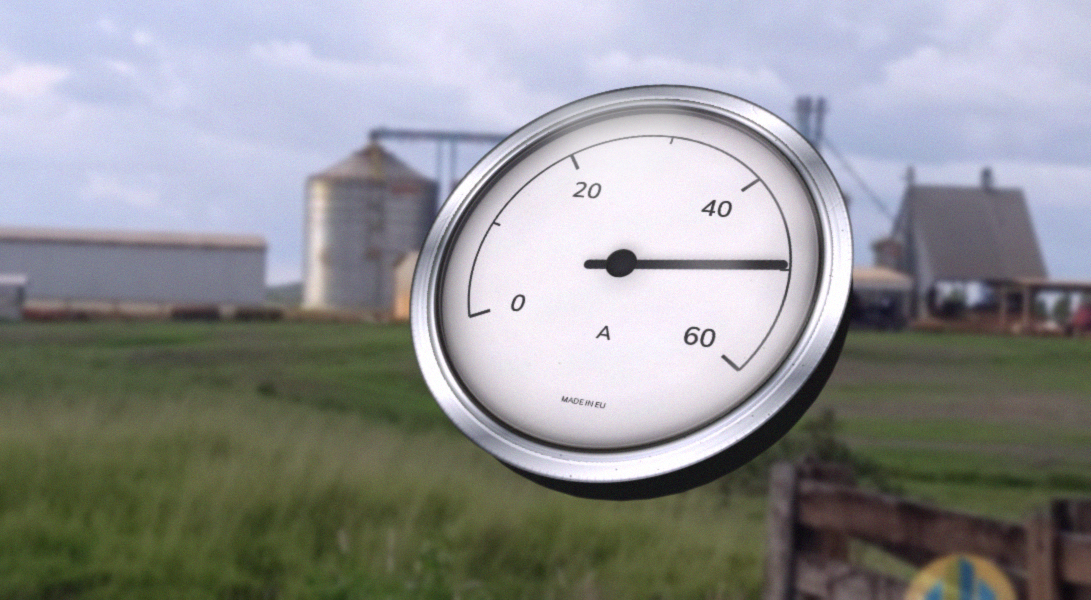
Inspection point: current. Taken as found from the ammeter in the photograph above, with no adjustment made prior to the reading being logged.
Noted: 50 A
